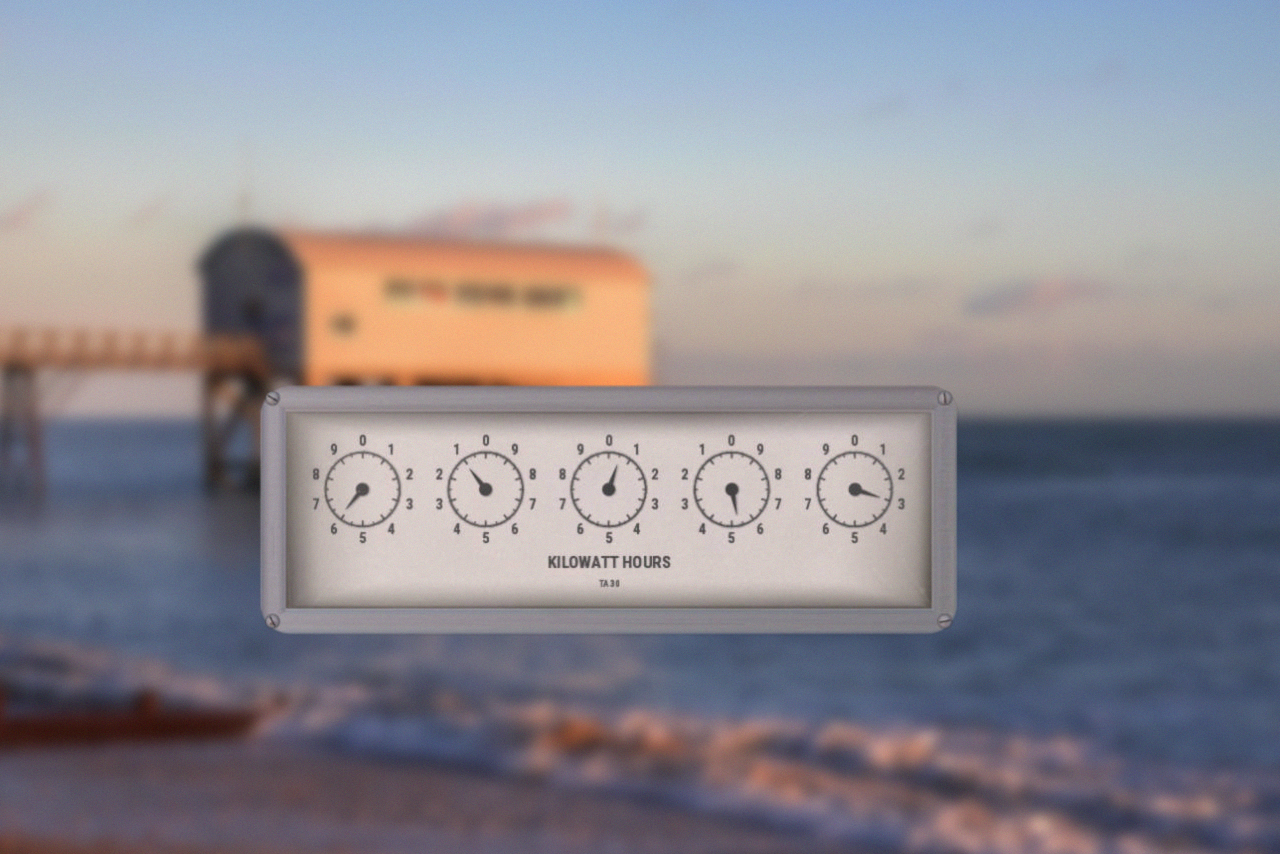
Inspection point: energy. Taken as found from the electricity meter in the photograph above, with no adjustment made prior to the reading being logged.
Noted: 61053 kWh
